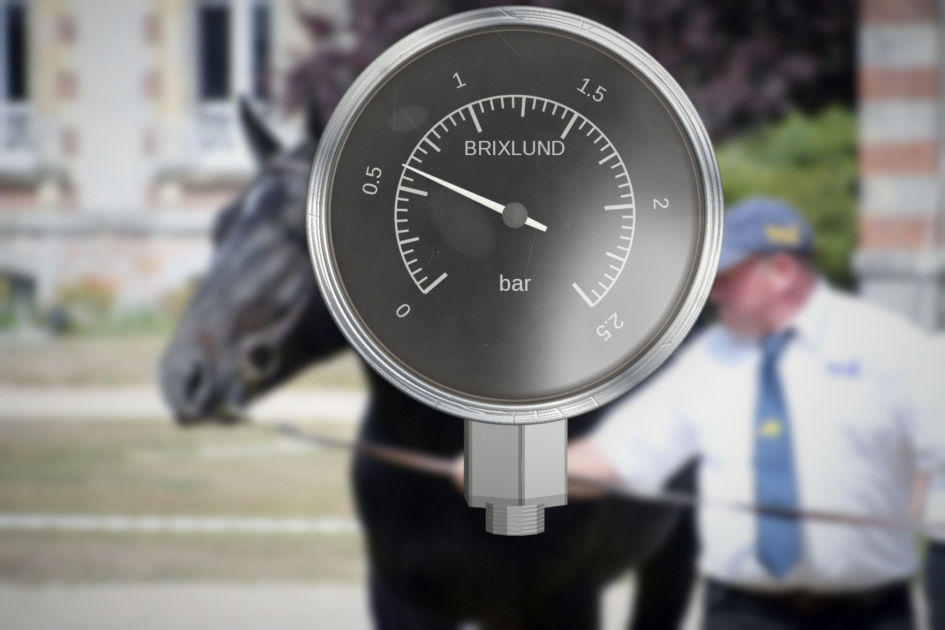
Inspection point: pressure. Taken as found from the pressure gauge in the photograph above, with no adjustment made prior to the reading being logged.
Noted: 0.6 bar
